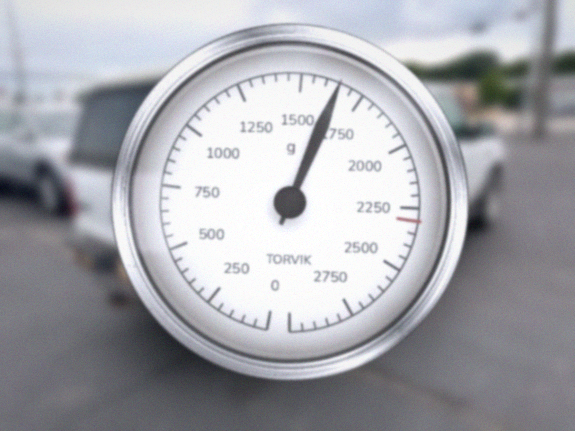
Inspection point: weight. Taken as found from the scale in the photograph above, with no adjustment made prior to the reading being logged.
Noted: 1650 g
